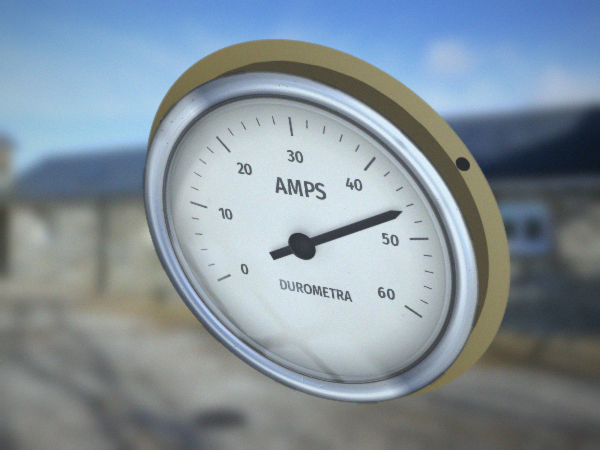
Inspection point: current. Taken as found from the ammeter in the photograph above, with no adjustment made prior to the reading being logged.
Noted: 46 A
